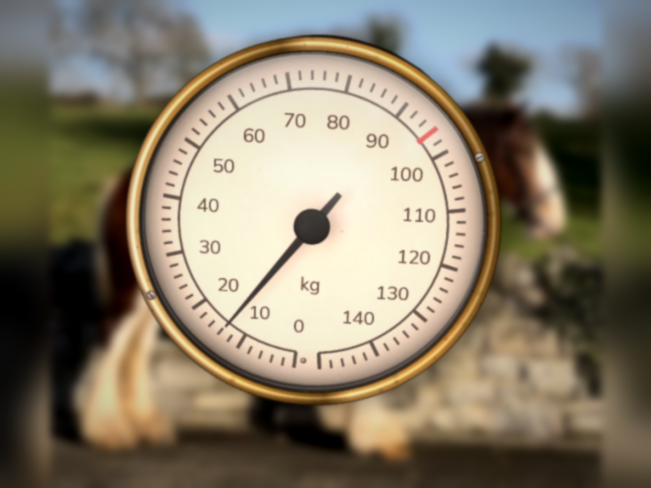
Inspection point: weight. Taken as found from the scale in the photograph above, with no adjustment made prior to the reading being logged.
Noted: 14 kg
